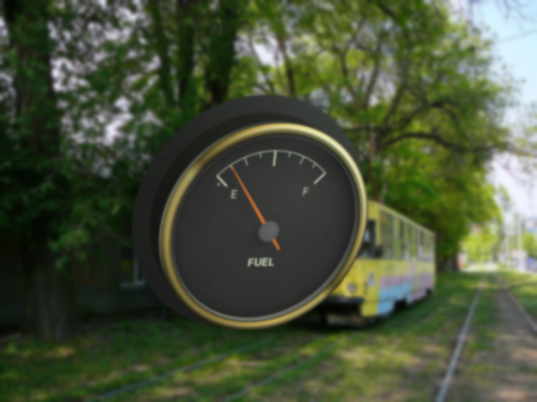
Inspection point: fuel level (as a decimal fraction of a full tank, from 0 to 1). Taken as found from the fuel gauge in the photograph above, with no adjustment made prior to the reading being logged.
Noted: 0.125
